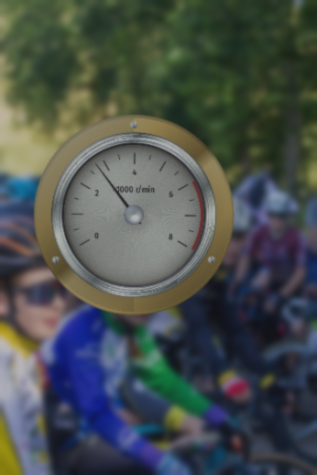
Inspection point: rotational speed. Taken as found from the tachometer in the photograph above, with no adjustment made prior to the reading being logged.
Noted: 2750 rpm
